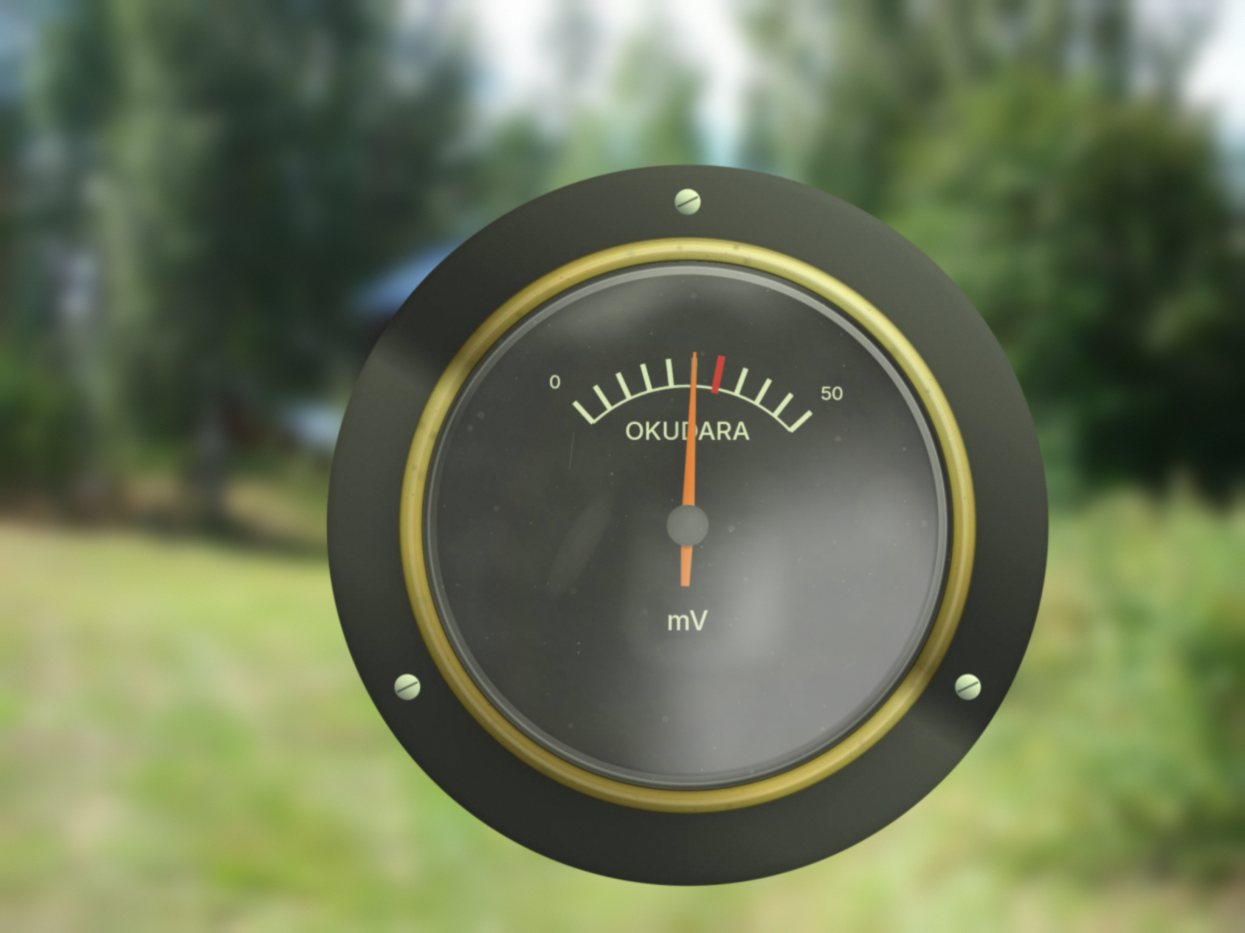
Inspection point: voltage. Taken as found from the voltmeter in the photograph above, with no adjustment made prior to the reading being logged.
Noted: 25 mV
